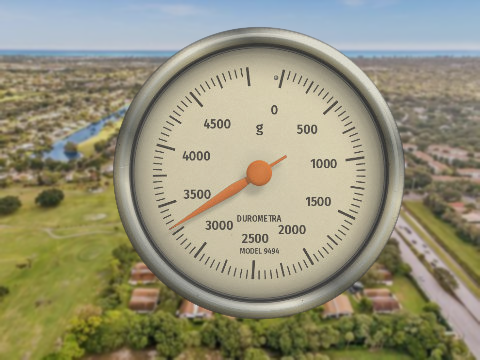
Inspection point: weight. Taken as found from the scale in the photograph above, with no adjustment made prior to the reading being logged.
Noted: 3300 g
